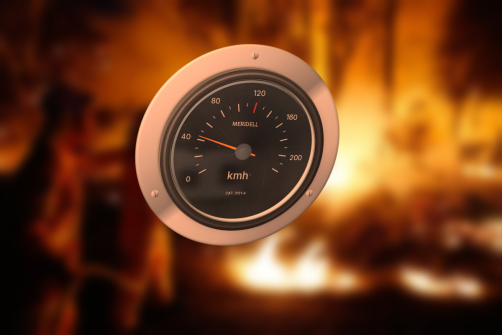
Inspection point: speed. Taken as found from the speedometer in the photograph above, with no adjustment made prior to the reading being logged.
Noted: 45 km/h
